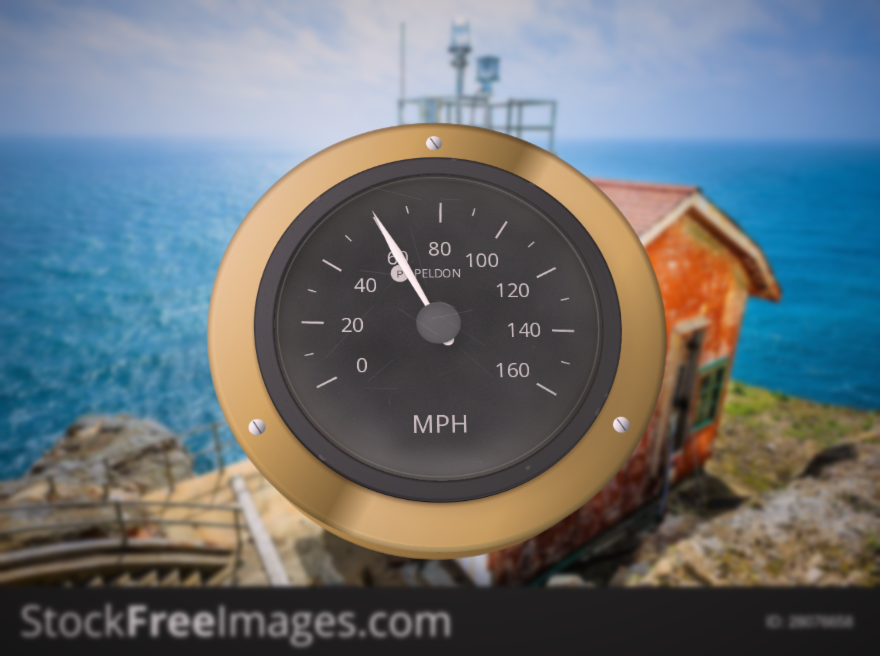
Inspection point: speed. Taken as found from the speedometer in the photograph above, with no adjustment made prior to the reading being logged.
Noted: 60 mph
